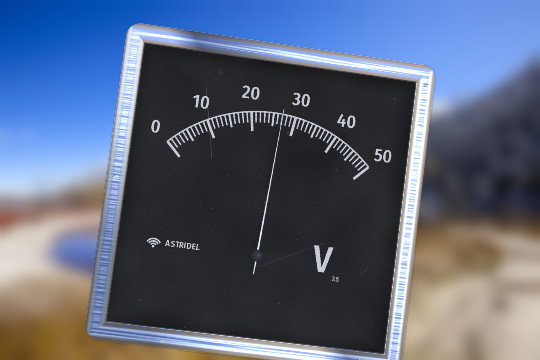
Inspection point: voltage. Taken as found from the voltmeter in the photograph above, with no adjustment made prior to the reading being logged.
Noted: 27 V
